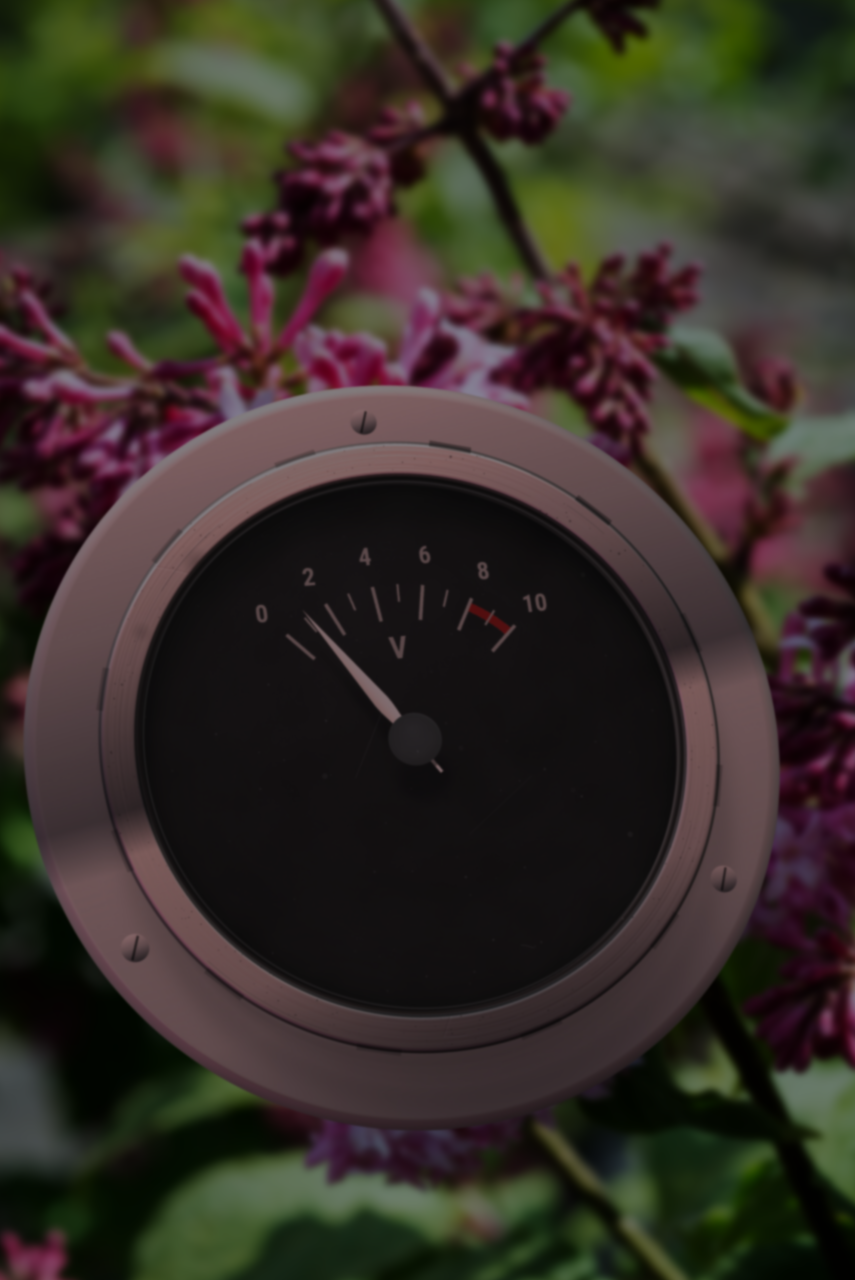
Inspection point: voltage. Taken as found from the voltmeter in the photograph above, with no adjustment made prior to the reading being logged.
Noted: 1 V
